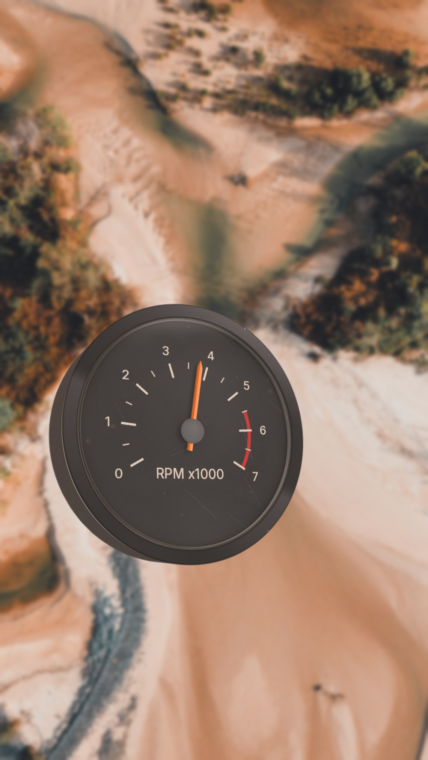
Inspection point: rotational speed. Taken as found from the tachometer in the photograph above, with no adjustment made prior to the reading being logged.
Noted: 3750 rpm
